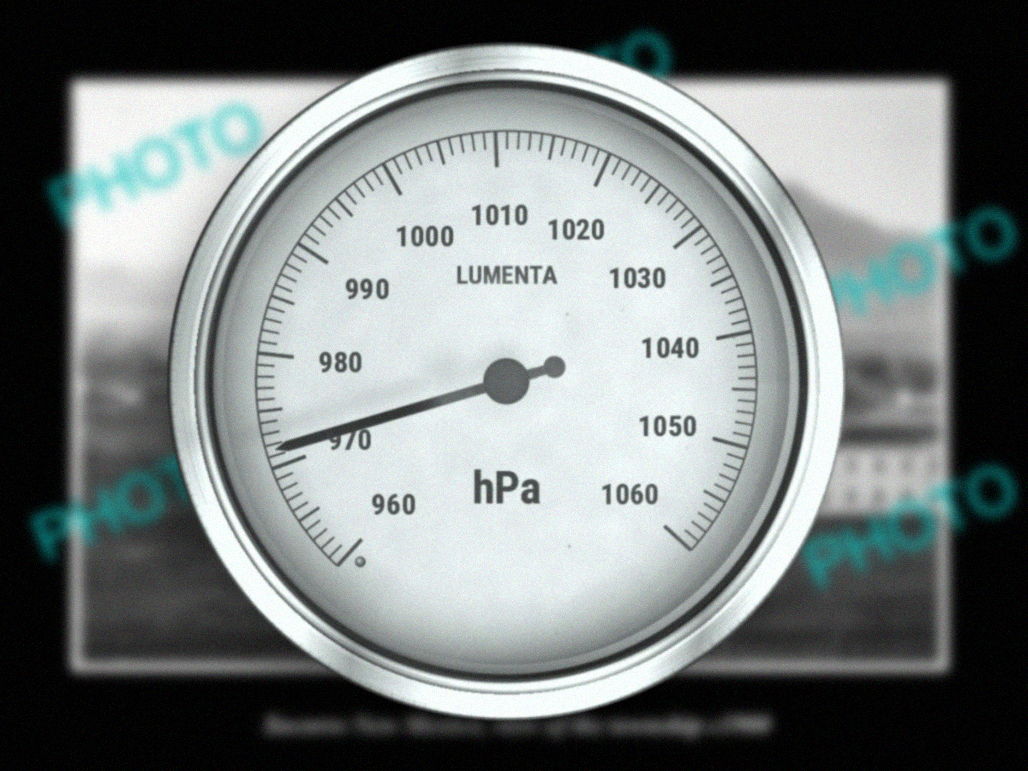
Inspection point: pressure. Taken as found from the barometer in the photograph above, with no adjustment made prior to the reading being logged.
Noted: 971.5 hPa
